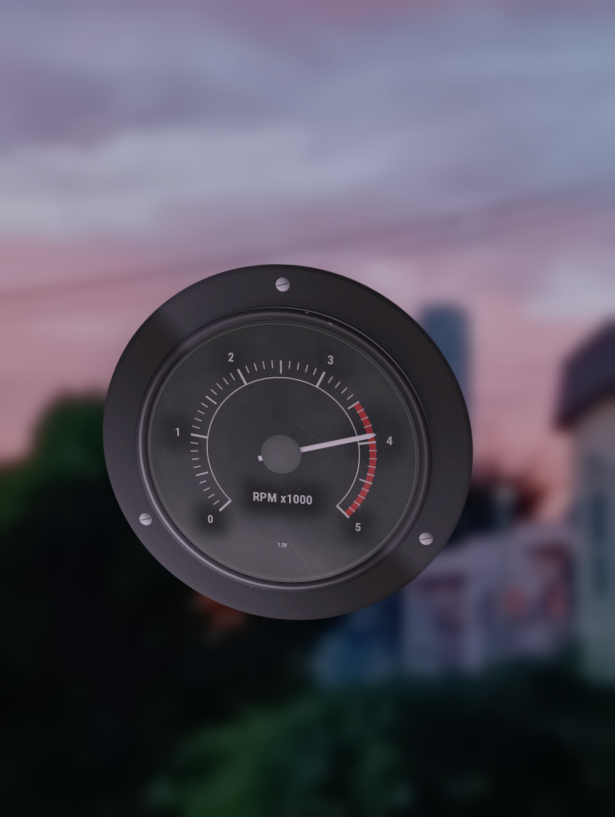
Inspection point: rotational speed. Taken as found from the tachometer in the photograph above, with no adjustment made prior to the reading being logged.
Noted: 3900 rpm
